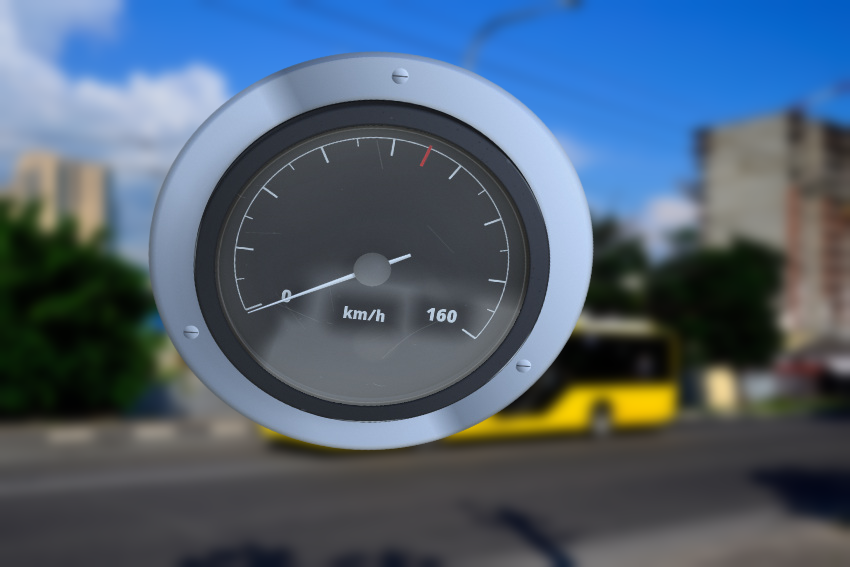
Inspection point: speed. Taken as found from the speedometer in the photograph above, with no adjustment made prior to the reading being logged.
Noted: 0 km/h
